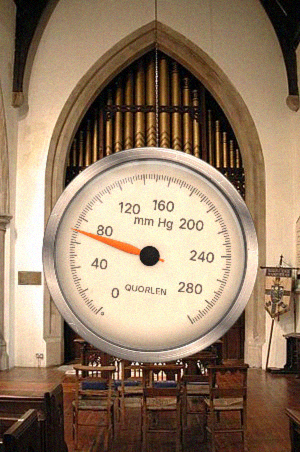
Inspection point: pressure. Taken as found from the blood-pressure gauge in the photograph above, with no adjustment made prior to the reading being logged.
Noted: 70 mmHg
